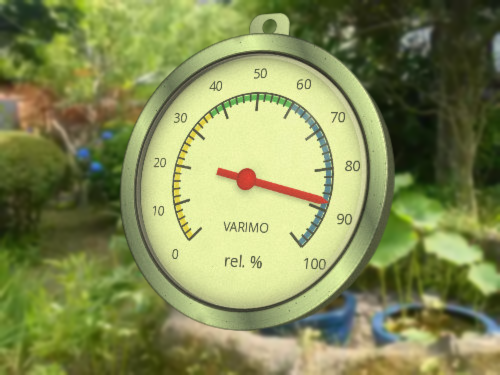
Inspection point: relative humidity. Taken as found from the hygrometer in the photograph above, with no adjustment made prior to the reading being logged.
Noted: 88 %
